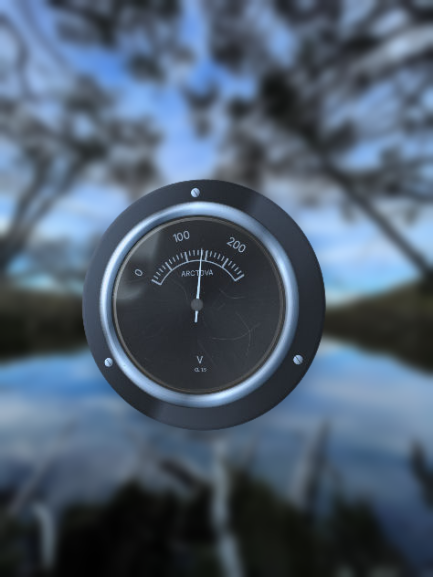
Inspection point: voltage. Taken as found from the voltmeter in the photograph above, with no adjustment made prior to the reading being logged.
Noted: 140 V
